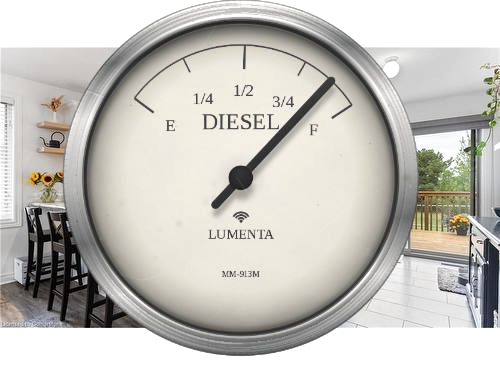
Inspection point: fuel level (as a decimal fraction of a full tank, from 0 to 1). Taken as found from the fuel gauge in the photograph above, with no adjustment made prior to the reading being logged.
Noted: 0.875
